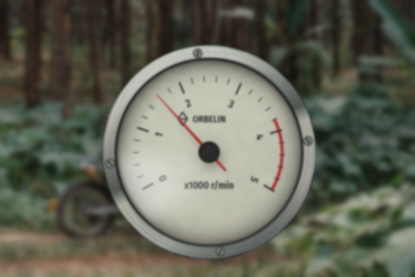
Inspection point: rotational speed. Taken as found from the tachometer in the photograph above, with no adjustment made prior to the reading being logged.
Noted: 1600 rpm
